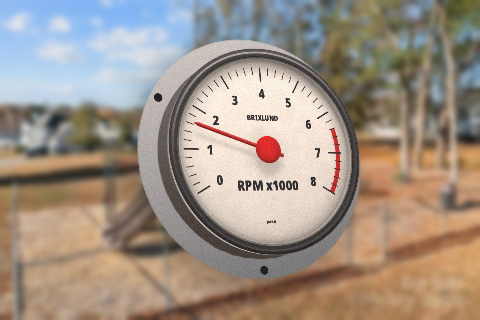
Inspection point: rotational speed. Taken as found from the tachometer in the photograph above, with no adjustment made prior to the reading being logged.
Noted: 1600 rpm
